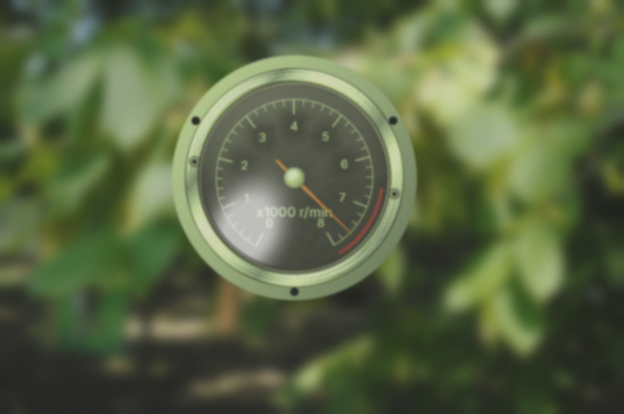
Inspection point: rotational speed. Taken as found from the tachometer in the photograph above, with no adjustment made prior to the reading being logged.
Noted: 7600 rpm
